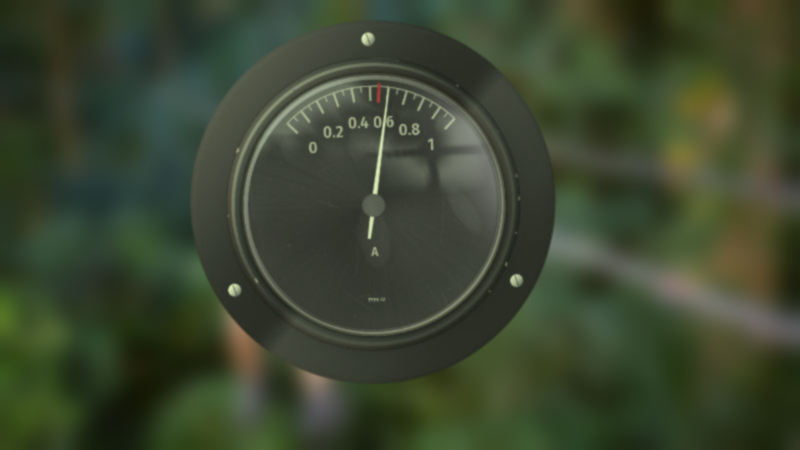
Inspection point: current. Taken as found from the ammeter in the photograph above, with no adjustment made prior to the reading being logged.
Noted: 0.6 A
